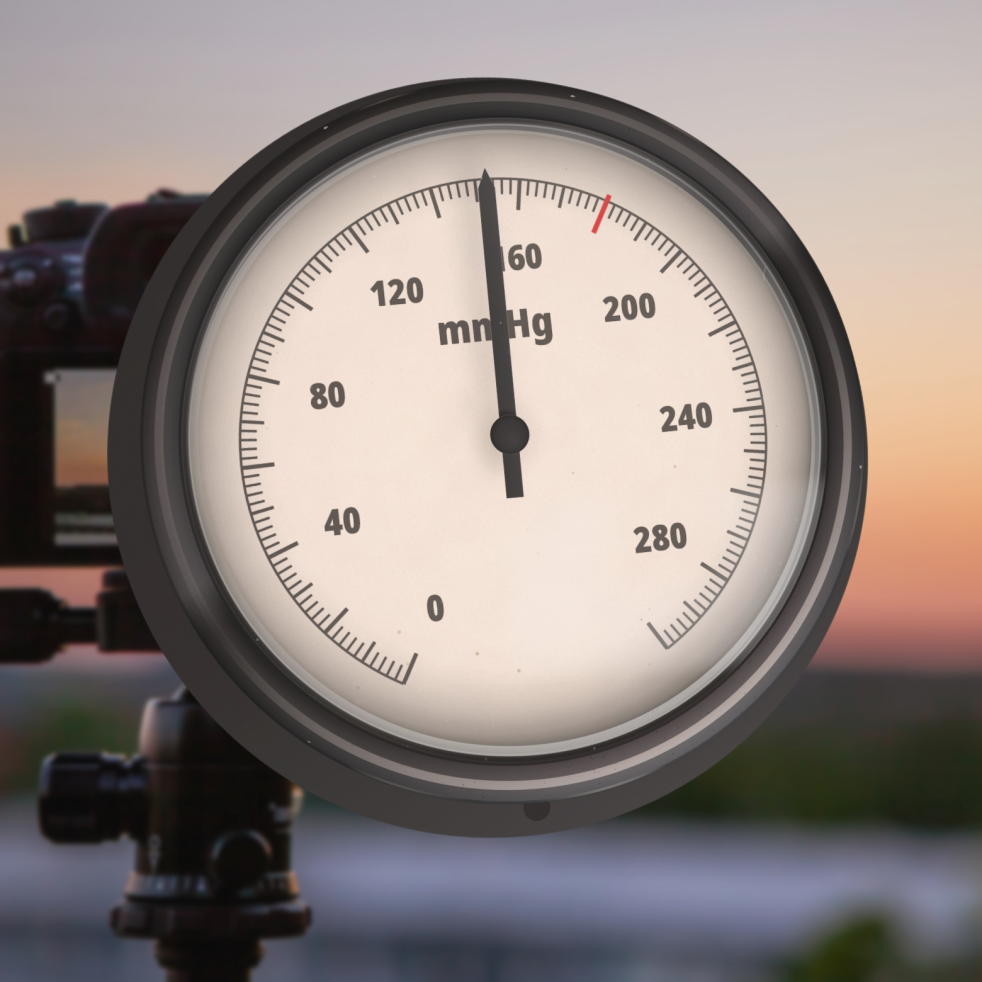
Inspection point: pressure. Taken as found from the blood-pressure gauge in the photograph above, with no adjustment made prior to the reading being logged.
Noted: 152 mmHg
